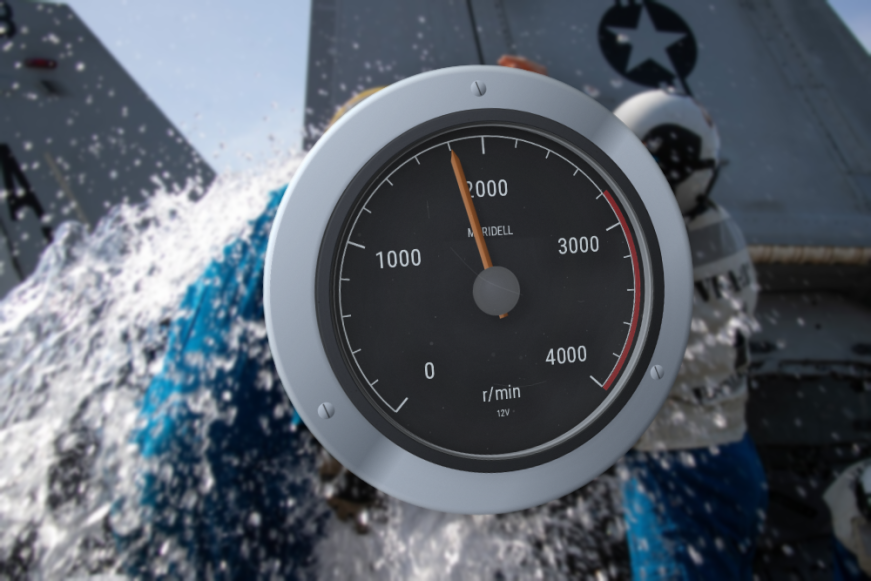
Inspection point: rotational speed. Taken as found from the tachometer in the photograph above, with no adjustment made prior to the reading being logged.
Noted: 1800 rpm
